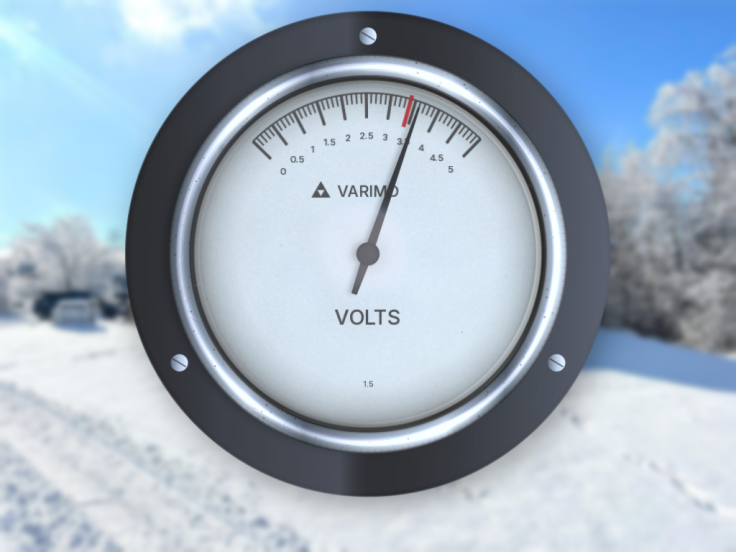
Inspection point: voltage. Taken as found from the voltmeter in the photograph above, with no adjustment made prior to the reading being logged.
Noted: 3.6 V
